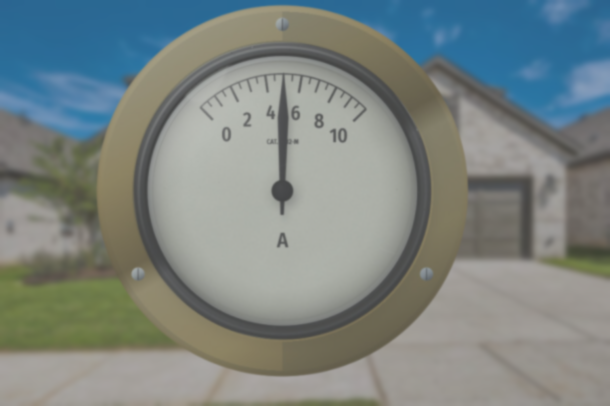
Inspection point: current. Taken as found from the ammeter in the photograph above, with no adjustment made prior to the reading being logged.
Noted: 5 A
